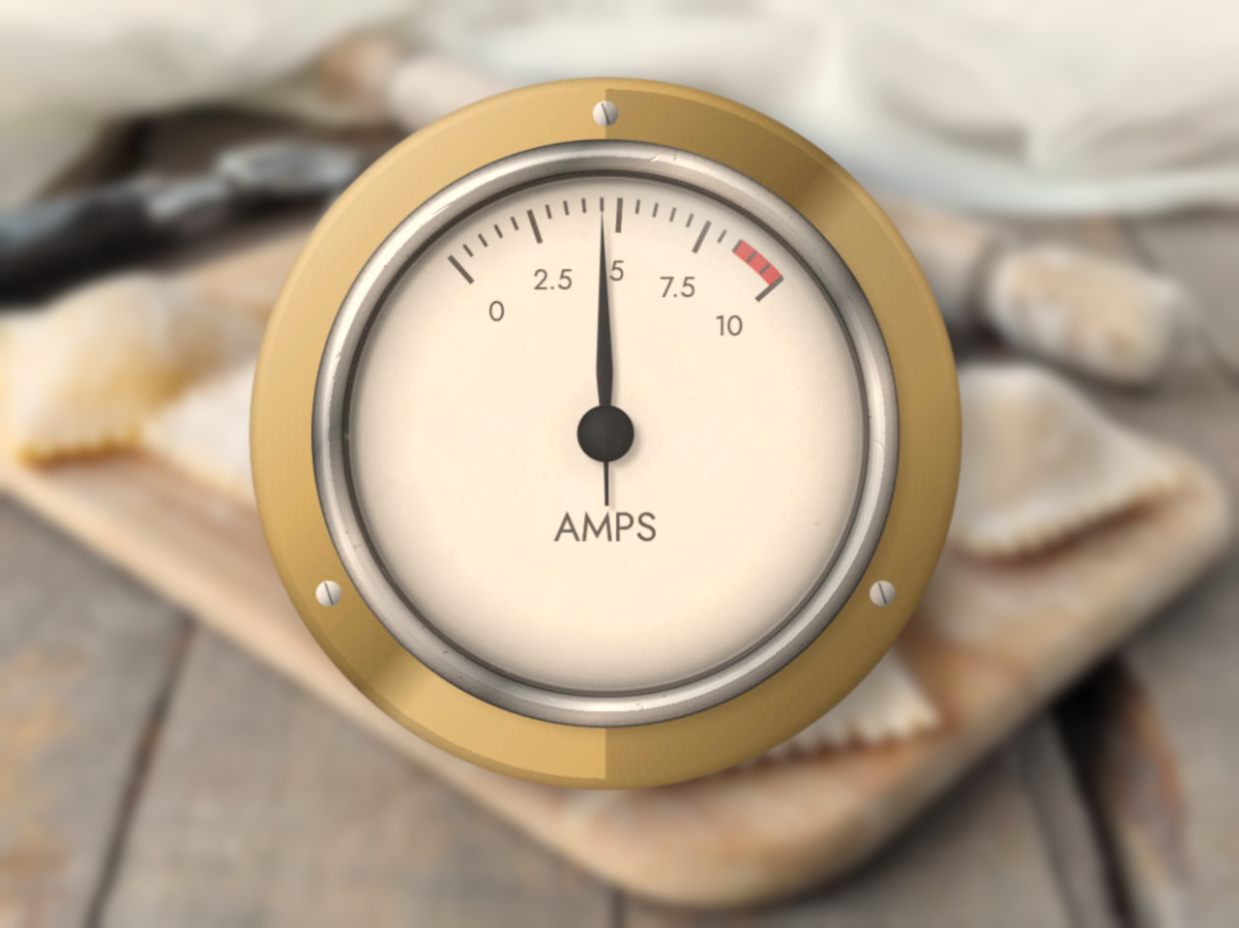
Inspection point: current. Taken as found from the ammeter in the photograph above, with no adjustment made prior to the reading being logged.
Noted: 4.5 A
